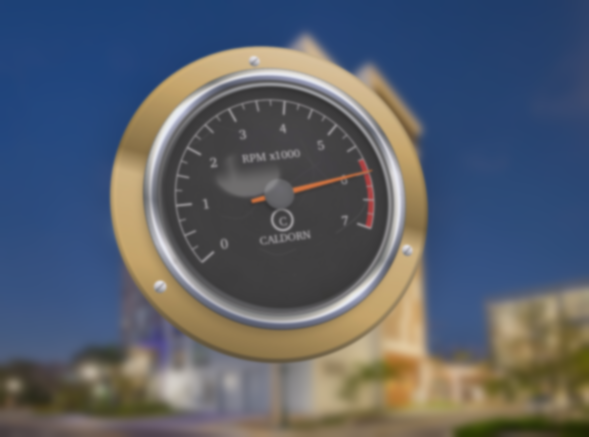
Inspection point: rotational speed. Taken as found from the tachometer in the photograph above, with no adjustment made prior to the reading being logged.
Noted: 6000 rpm
